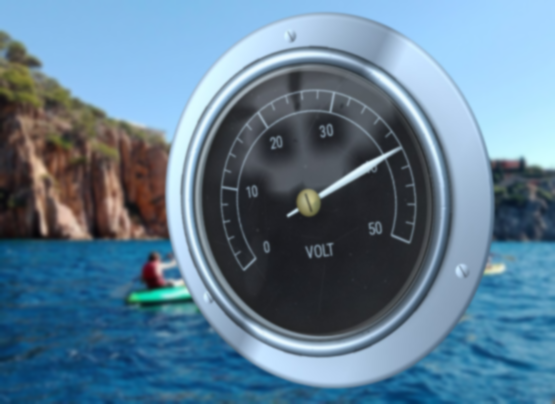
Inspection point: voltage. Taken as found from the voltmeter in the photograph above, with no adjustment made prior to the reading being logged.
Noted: 40 V
